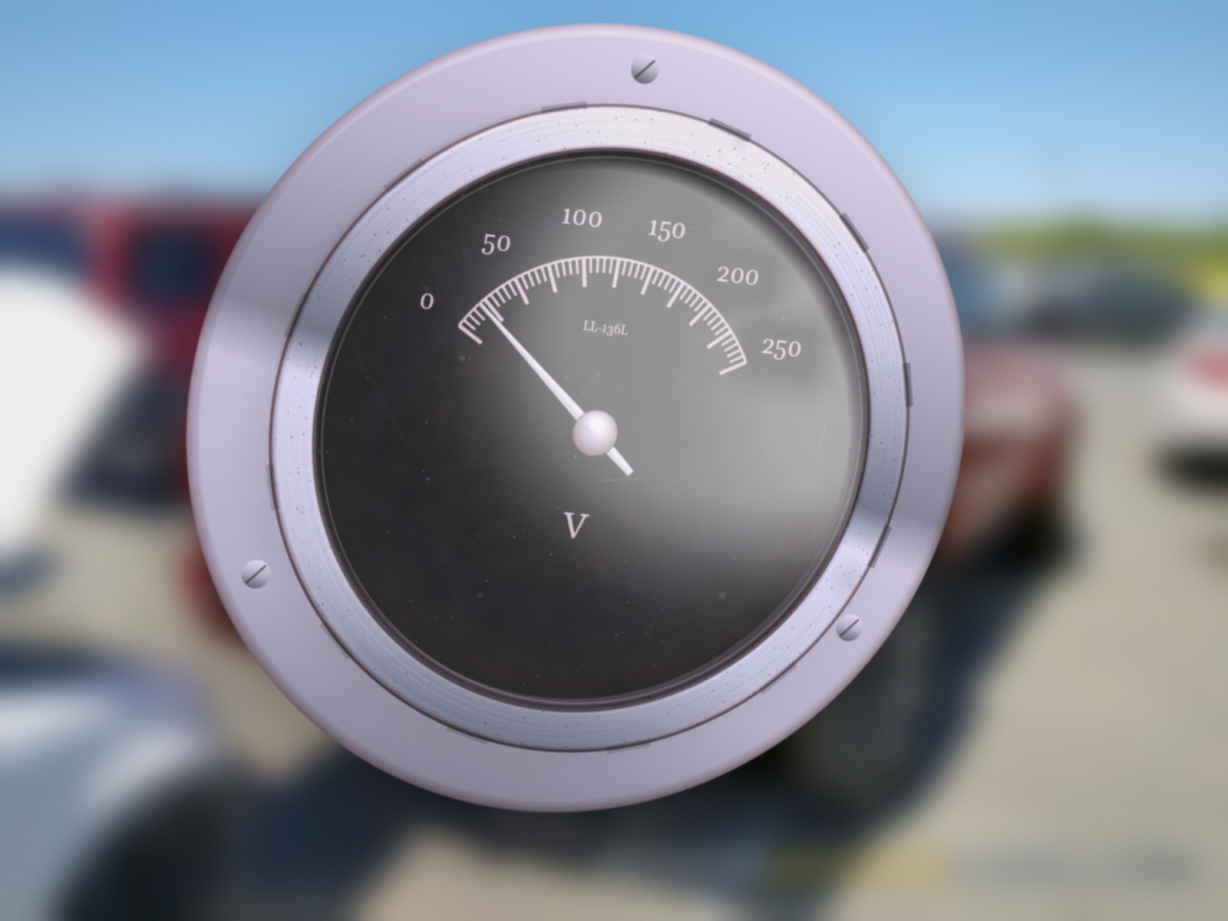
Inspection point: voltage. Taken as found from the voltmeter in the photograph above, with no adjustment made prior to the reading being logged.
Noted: 20 V
